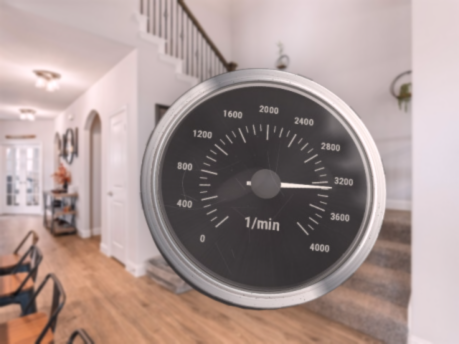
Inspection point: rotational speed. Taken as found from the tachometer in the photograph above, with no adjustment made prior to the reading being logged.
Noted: 3300 rpm
